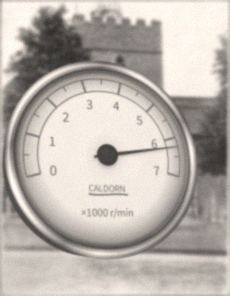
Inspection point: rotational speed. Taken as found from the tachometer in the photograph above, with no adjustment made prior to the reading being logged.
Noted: 6250 rpm
